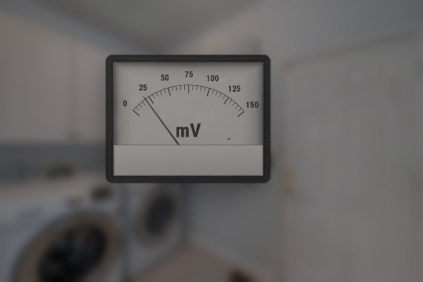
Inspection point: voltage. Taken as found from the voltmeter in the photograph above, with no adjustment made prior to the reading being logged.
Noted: 20 mV
